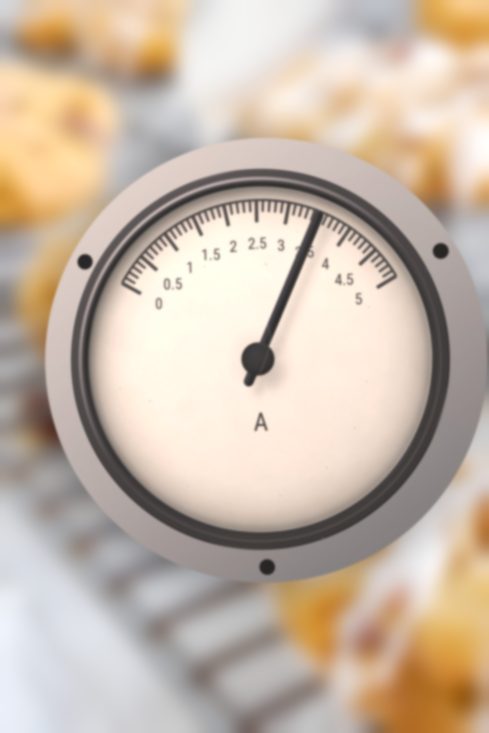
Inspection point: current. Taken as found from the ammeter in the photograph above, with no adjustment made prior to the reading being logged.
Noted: 3.5 A
